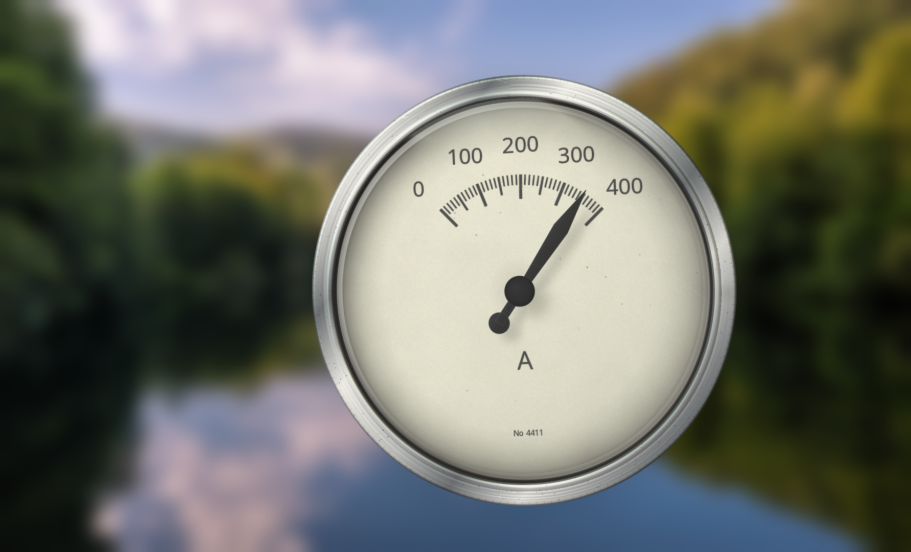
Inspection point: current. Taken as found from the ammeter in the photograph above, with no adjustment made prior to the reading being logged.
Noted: 350 A
